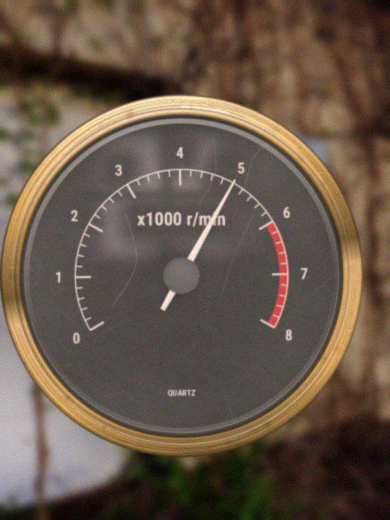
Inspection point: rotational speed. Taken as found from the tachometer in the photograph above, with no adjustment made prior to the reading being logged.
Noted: 5000 rpm
